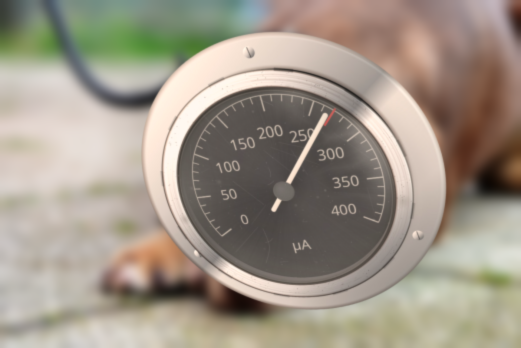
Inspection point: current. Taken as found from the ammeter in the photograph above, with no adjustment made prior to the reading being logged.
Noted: 265 µA
